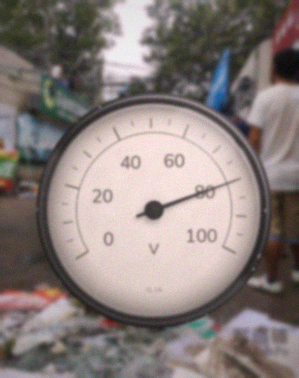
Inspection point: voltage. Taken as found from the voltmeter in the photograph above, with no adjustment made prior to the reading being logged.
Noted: 80 V
